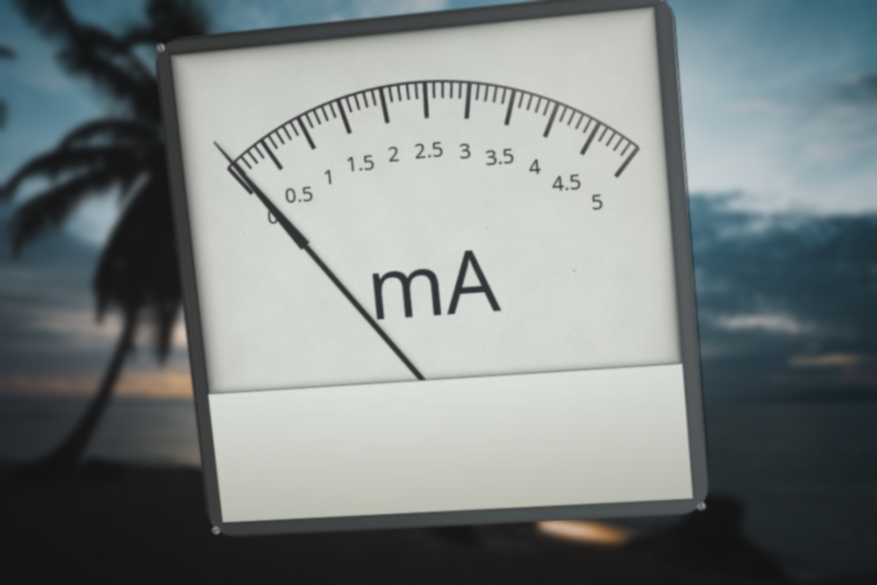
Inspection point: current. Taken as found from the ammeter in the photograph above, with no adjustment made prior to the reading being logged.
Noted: 0.1 mA
